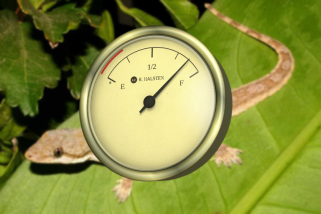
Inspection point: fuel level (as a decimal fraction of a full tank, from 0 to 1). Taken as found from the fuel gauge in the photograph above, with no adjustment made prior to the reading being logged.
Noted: 0.875
